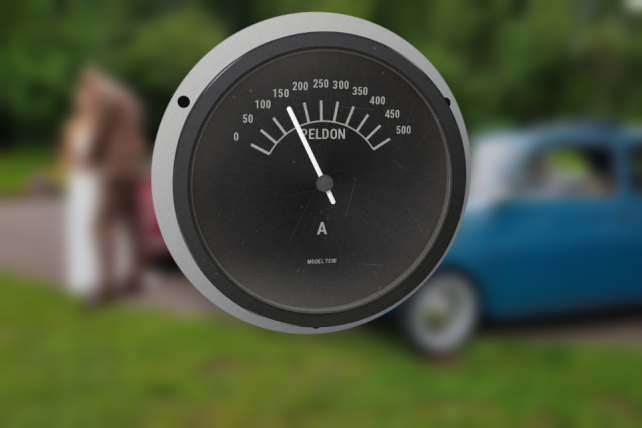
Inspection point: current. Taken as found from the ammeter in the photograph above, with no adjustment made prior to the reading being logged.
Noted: 150 A
